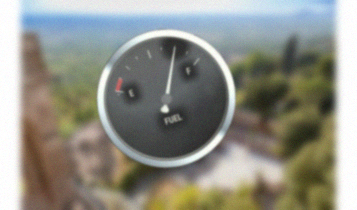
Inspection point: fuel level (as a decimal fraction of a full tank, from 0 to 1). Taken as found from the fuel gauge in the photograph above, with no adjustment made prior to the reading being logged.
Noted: 0.75
